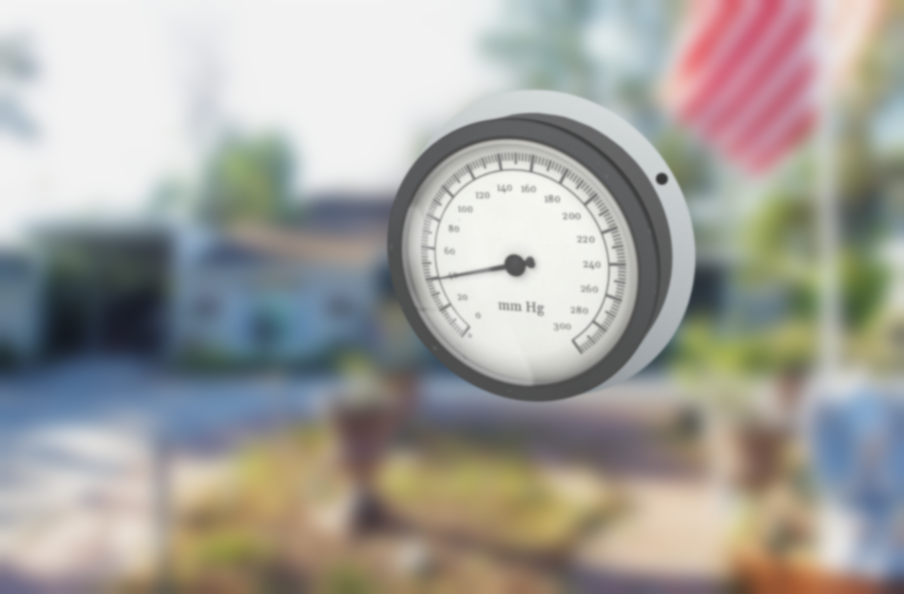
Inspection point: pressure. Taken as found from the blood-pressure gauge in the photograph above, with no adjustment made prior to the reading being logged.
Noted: 40 mmHg
